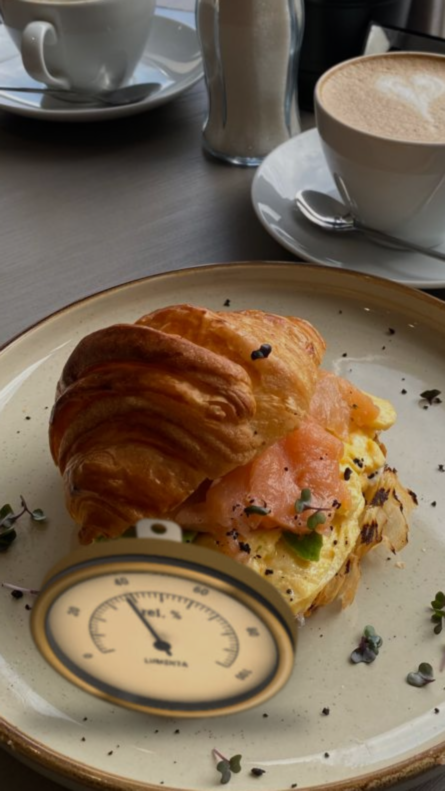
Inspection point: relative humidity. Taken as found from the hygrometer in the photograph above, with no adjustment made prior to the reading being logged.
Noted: 40 %
